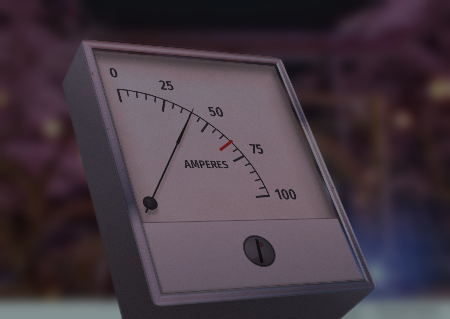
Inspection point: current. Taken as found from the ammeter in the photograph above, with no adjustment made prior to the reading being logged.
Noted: 40 A
